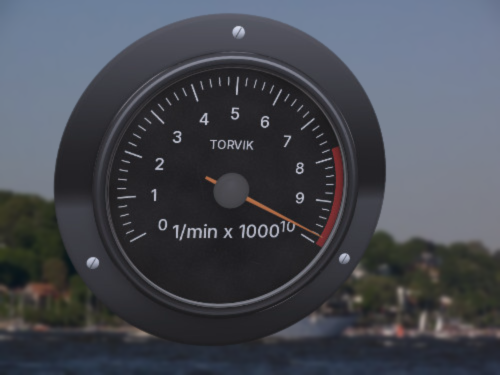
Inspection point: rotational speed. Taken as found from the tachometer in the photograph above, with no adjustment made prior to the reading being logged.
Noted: 9800 rpm
